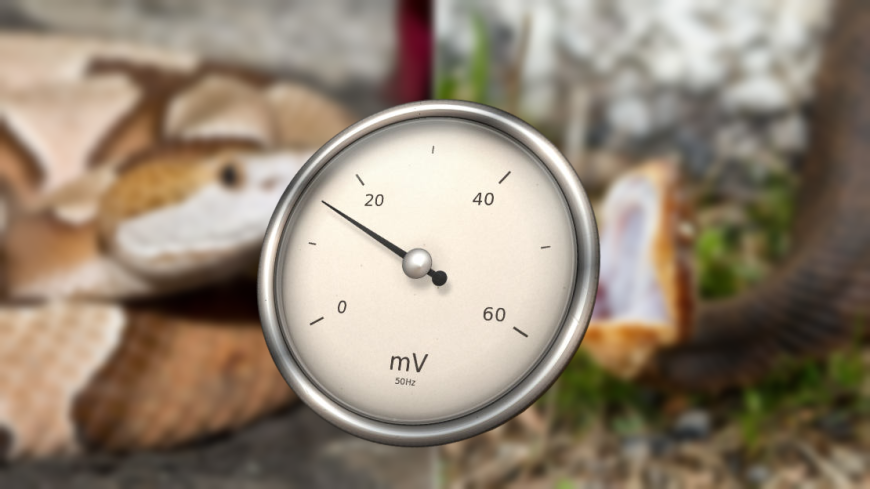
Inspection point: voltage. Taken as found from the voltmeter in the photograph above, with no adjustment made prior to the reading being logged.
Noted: 15 mV
